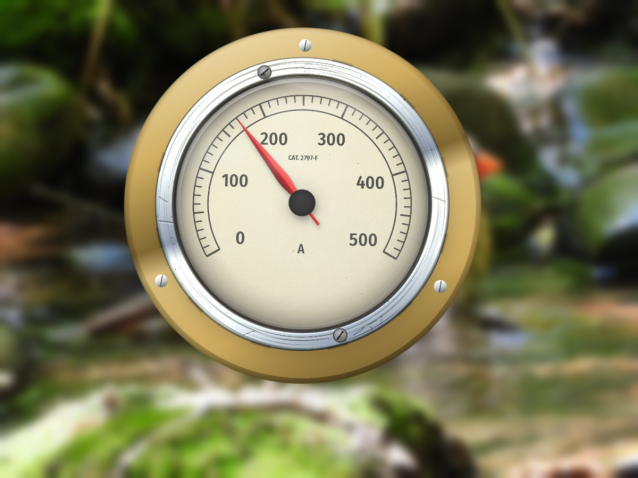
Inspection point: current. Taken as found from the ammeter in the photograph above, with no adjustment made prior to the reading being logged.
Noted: 170 A
